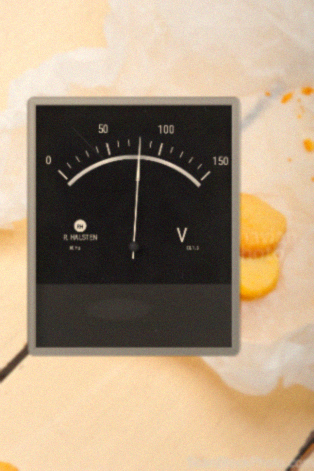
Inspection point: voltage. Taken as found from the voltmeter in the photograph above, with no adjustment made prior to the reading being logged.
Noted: 80 V
